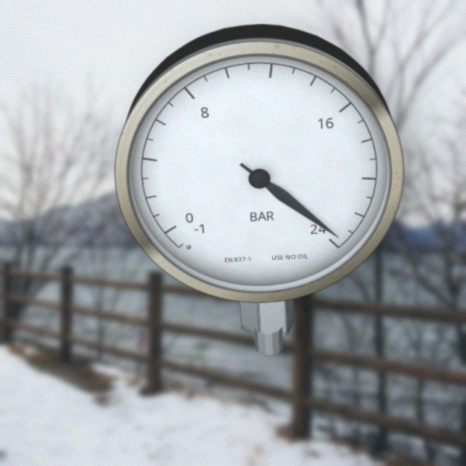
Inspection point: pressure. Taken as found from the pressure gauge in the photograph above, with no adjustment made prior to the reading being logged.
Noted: 23.5 bar
